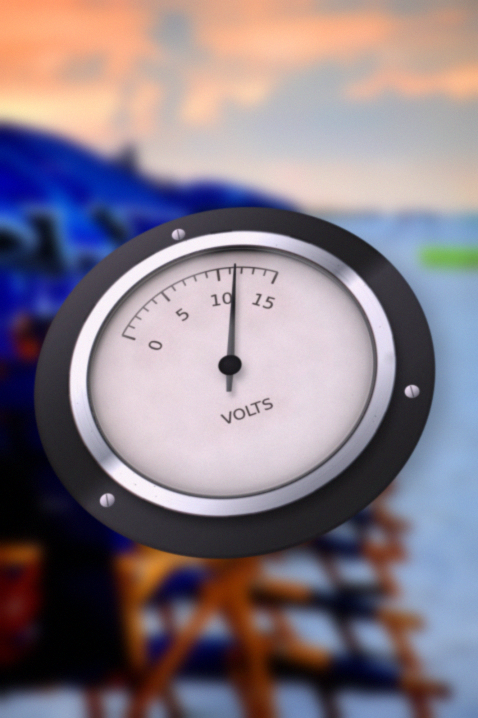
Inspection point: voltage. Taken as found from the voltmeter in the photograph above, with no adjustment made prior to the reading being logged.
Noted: 11.5 V
